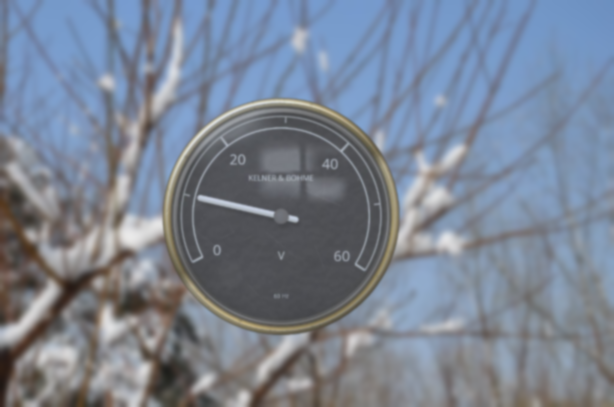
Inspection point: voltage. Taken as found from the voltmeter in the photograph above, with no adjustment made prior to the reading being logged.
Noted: 10 V
